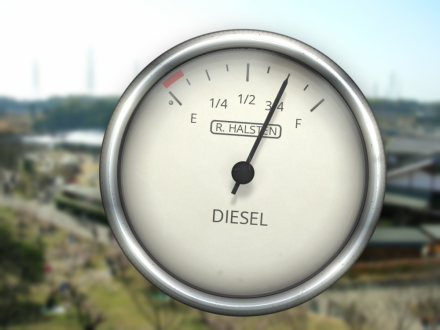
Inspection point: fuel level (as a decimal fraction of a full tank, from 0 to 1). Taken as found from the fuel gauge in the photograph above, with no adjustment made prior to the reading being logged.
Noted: 0.75
